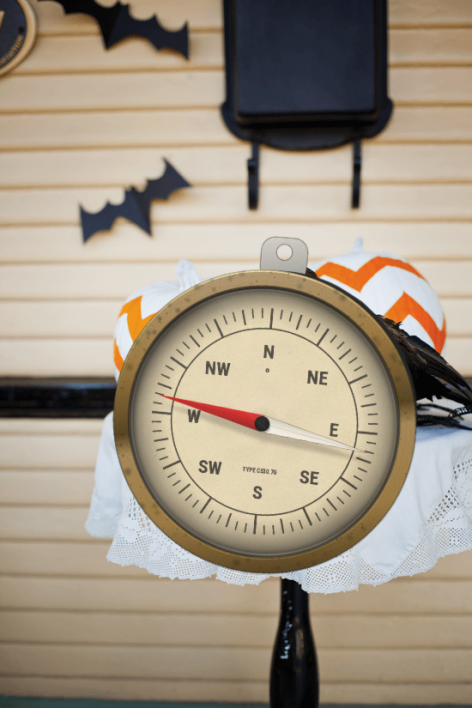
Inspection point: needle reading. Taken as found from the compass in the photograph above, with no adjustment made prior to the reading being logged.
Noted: 280 °
